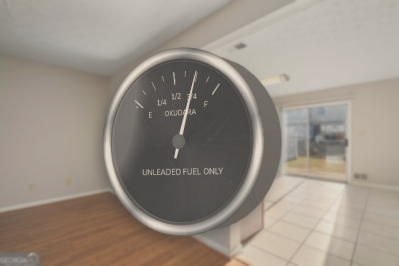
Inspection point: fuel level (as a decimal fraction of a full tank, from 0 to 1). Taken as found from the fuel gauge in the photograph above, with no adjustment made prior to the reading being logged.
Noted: 0.75
